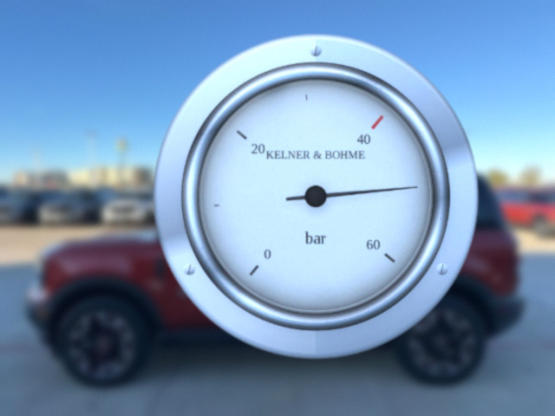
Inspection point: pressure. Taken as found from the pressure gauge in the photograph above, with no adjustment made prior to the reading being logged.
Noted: 50 bar
